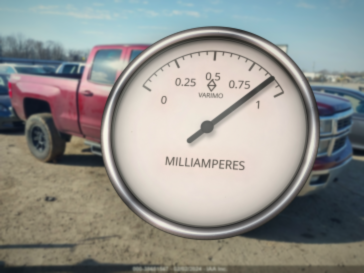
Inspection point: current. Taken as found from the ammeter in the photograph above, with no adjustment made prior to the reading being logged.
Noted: 0.9 mA
